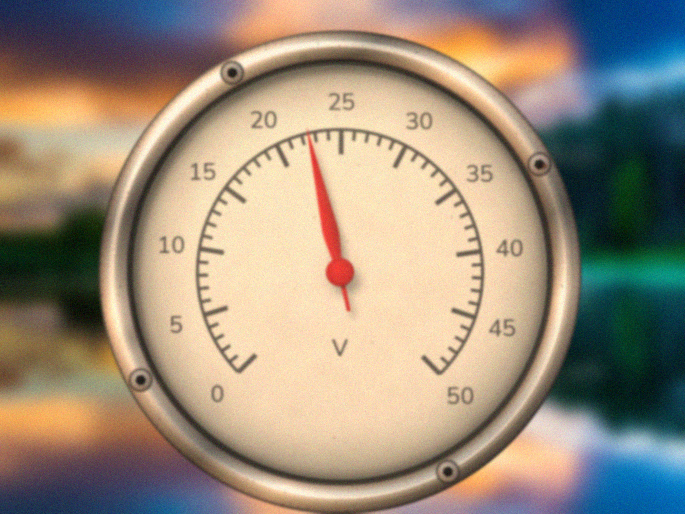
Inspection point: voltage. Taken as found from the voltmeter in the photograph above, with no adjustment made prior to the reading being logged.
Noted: 22.5 V
